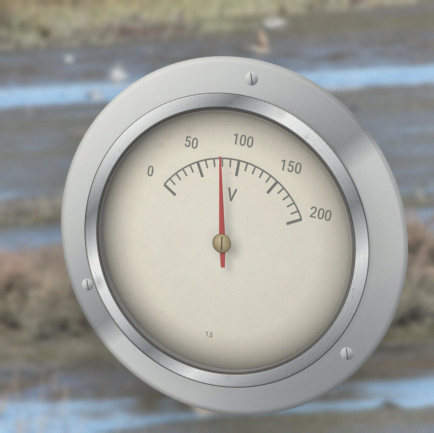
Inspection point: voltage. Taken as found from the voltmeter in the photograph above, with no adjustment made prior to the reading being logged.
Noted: 80 V
